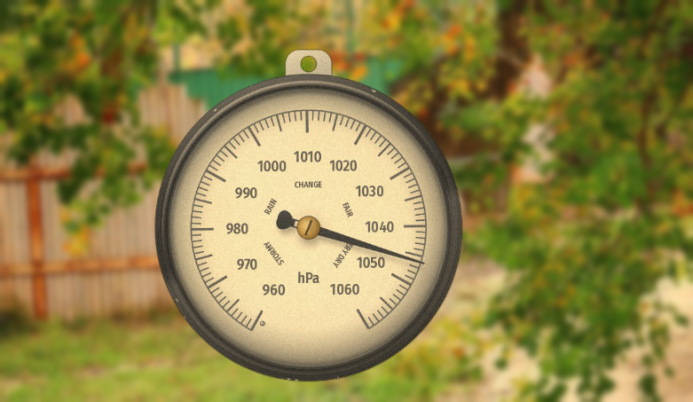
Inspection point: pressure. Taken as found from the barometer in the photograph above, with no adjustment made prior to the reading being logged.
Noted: 1046 hPa
